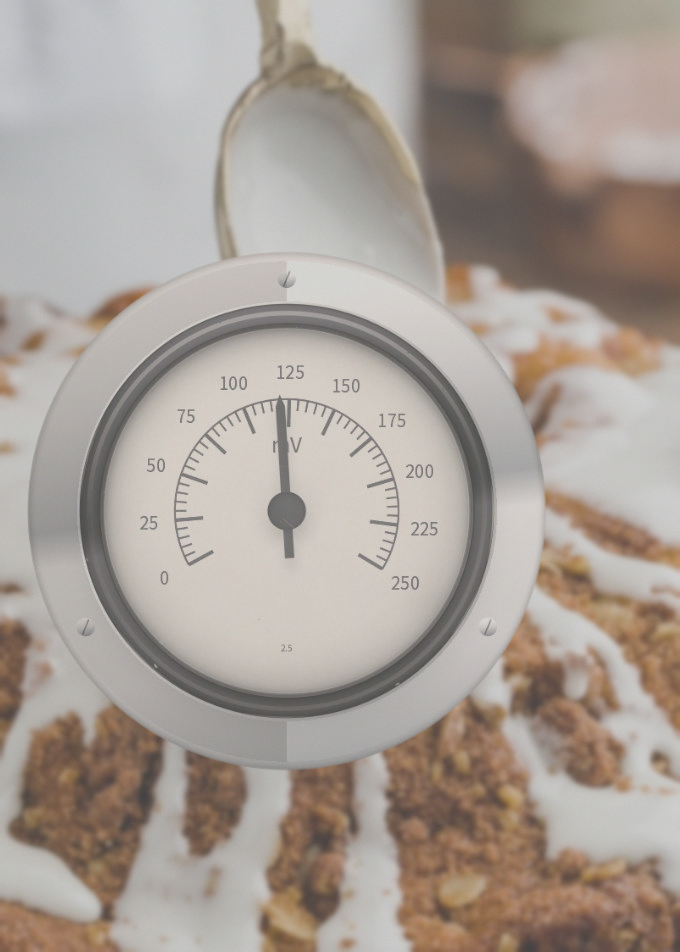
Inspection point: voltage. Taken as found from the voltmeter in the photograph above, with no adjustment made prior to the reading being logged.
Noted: 120 mV
